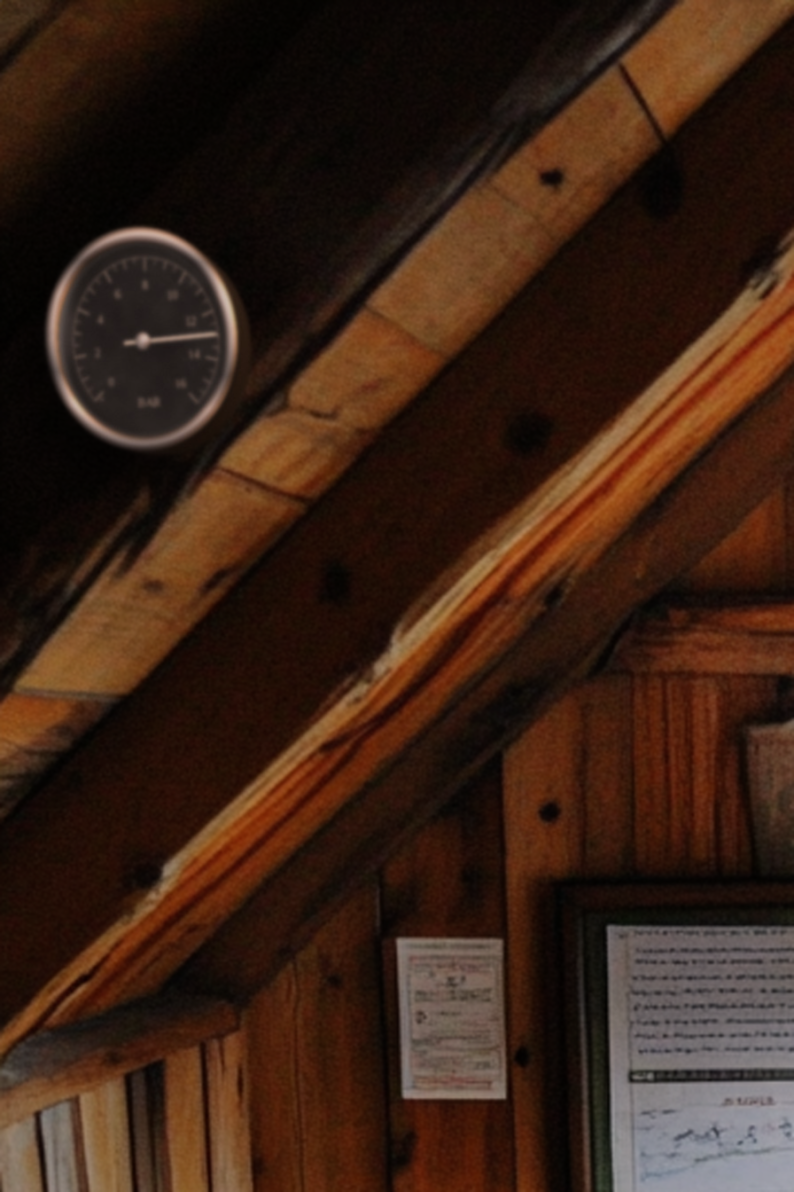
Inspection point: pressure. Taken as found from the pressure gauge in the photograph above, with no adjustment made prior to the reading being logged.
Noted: 13 bar
